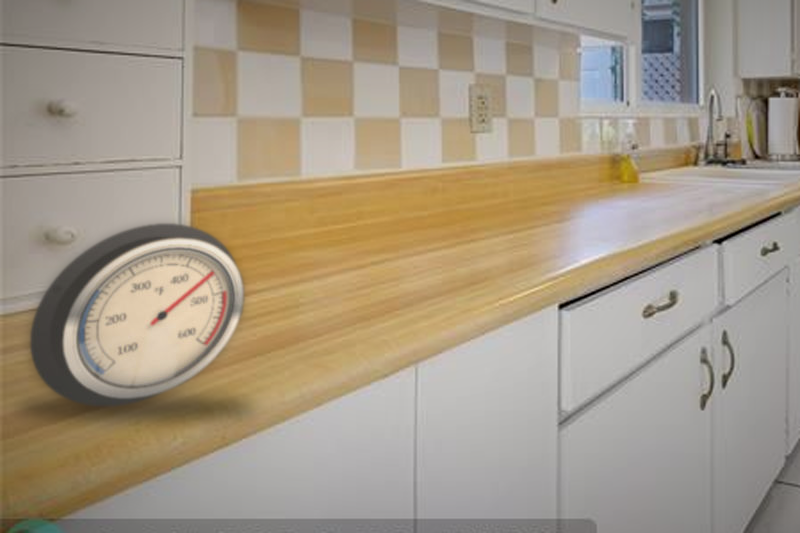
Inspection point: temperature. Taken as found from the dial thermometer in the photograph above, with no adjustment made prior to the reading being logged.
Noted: 450 °F
